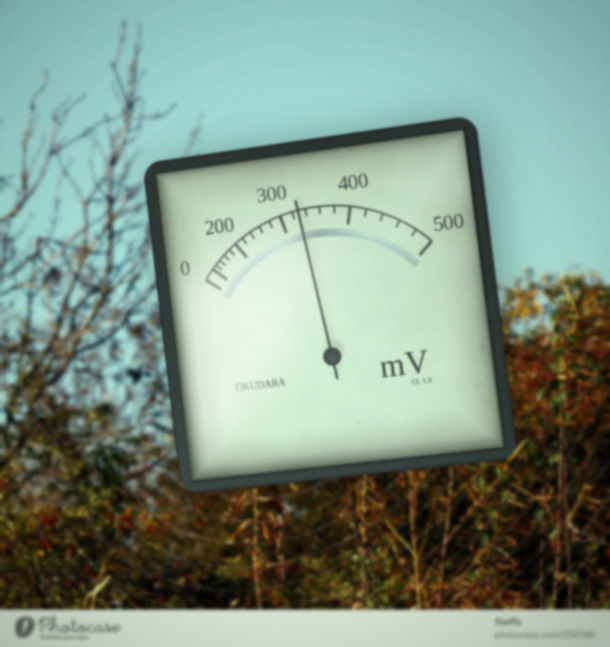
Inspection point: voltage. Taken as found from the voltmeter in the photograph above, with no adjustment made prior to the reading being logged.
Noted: 330 mV
